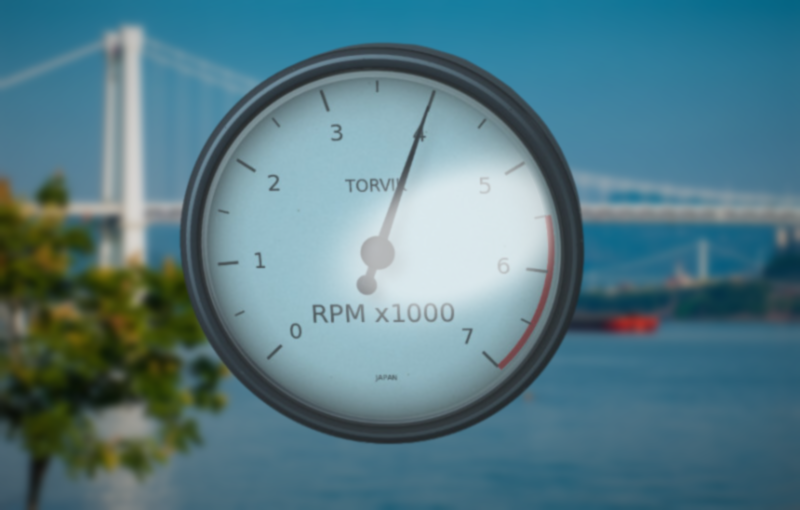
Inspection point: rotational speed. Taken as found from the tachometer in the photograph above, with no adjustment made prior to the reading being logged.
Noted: 4000 rpm
